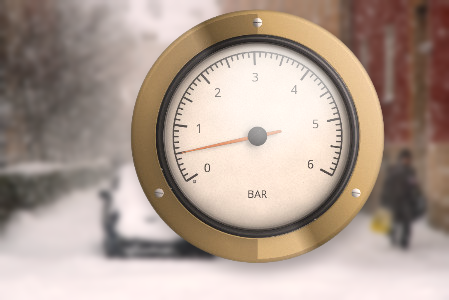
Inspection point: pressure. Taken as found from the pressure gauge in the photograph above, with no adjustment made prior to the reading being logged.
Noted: 0.5 bar
